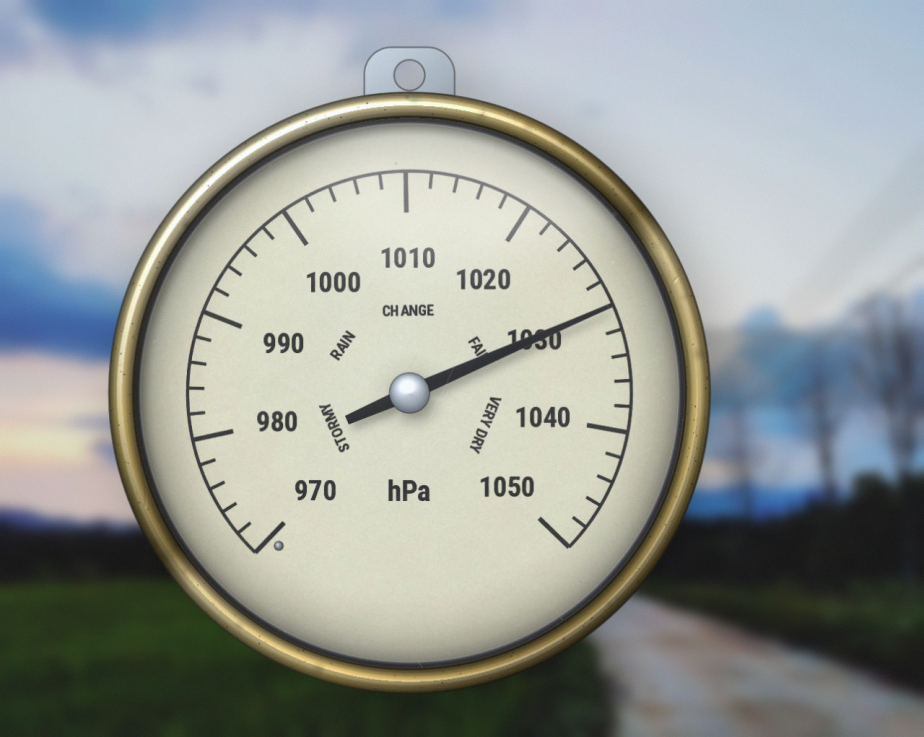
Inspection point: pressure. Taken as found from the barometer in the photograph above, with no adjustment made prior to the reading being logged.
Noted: 1030 hPa
